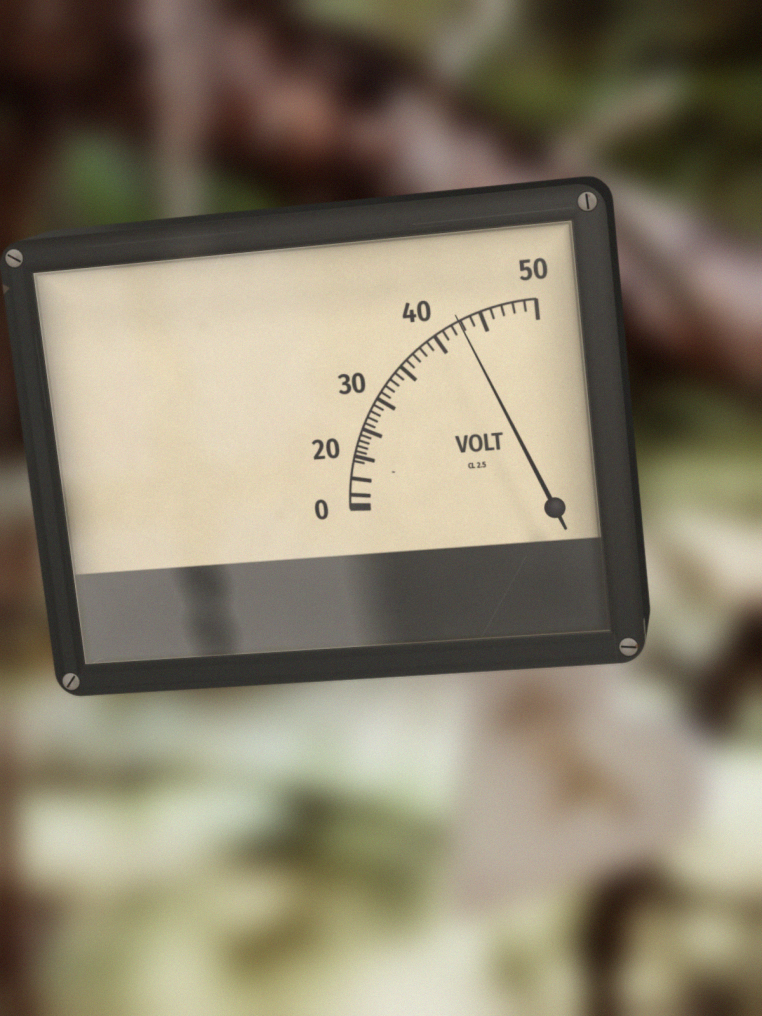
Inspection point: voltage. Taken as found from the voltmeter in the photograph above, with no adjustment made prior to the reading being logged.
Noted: 43 V
